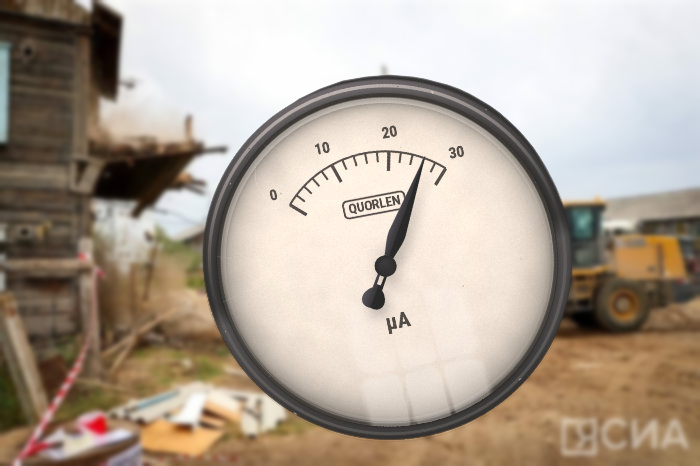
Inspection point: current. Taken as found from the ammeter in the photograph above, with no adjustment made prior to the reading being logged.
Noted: 26 µA
